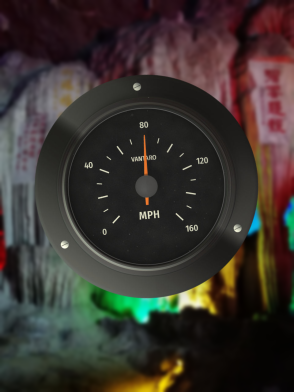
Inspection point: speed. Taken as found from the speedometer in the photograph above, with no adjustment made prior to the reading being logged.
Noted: 80 mph
